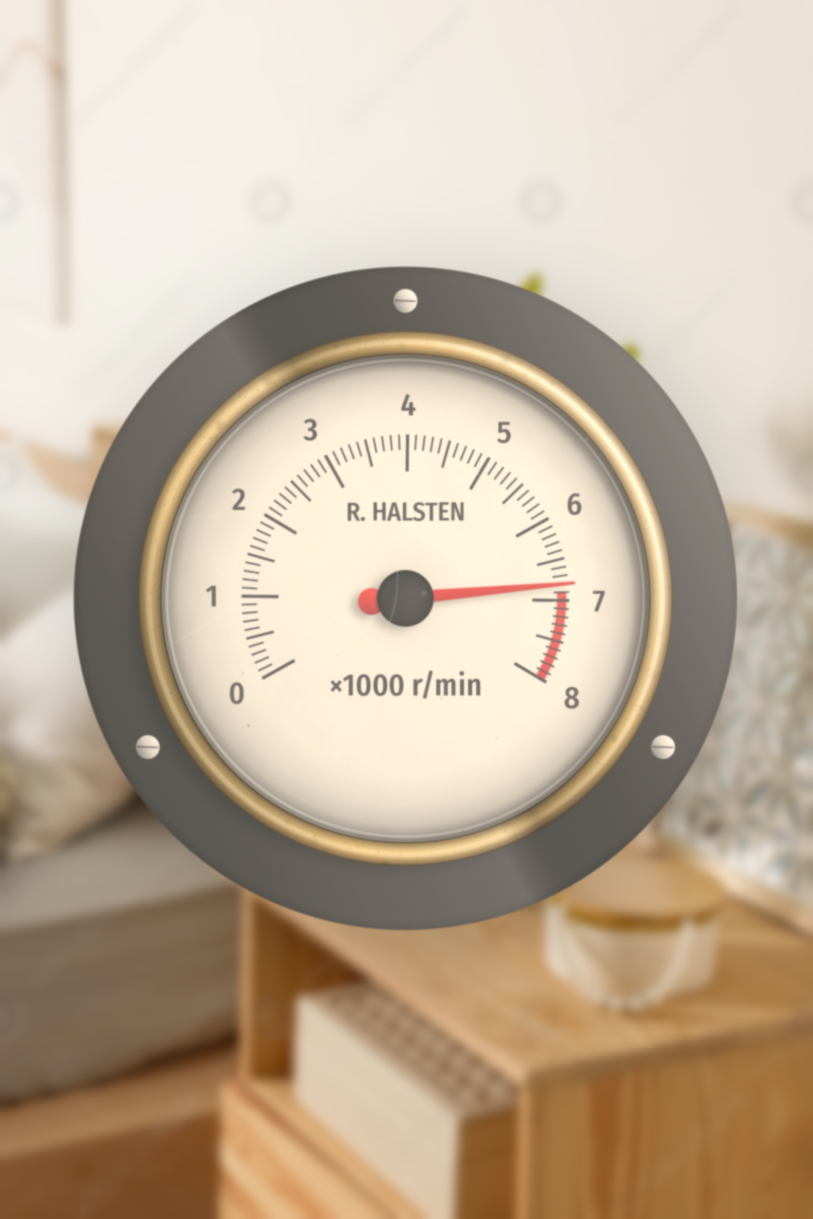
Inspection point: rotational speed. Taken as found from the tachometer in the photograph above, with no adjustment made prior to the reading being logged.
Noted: 6800 rpm
